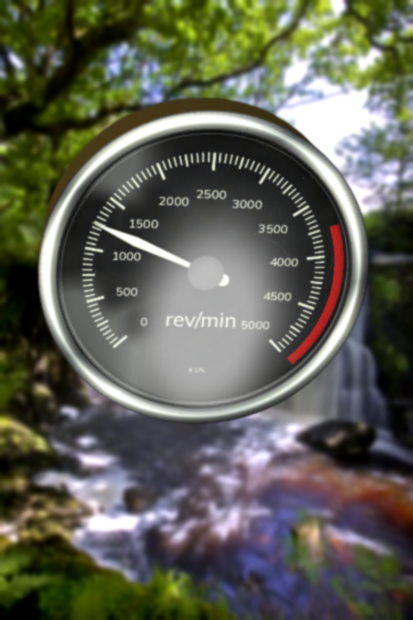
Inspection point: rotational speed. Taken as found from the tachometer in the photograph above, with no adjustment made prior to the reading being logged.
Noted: 1250 rpm
